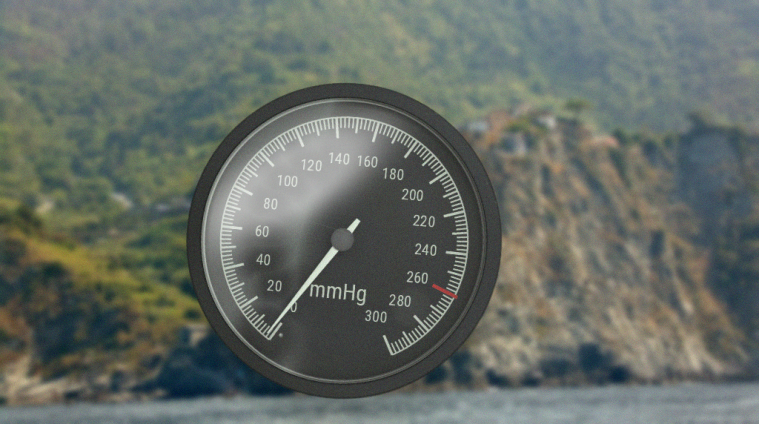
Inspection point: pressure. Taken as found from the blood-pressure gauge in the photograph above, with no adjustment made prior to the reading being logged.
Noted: 2 mmHg
